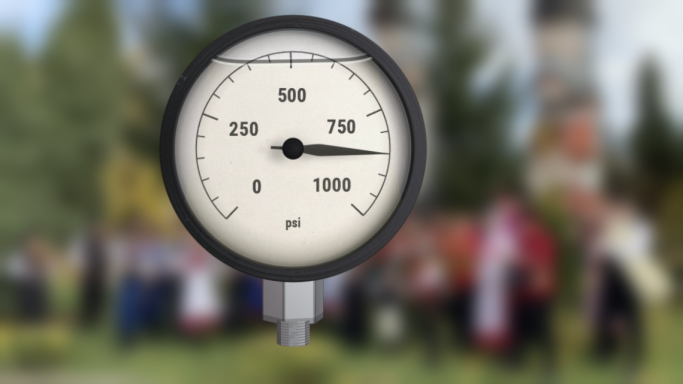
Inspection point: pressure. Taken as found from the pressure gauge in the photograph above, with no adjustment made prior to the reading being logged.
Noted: 850 psi
